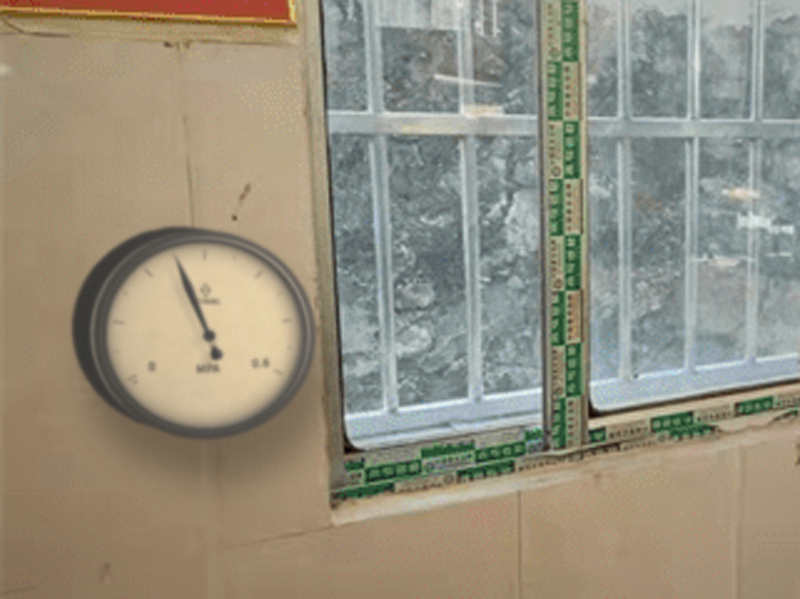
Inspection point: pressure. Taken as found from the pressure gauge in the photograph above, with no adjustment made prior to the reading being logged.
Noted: 0.25 MPa
